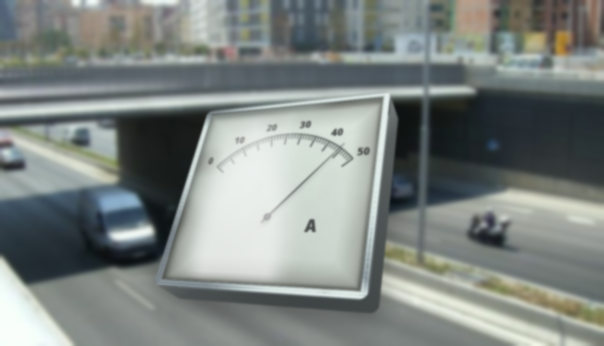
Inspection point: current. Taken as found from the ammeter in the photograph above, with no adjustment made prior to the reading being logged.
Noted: 45 A
